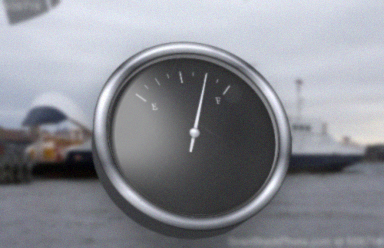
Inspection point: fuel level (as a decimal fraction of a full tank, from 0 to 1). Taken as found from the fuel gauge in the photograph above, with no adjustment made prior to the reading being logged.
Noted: 0.75
